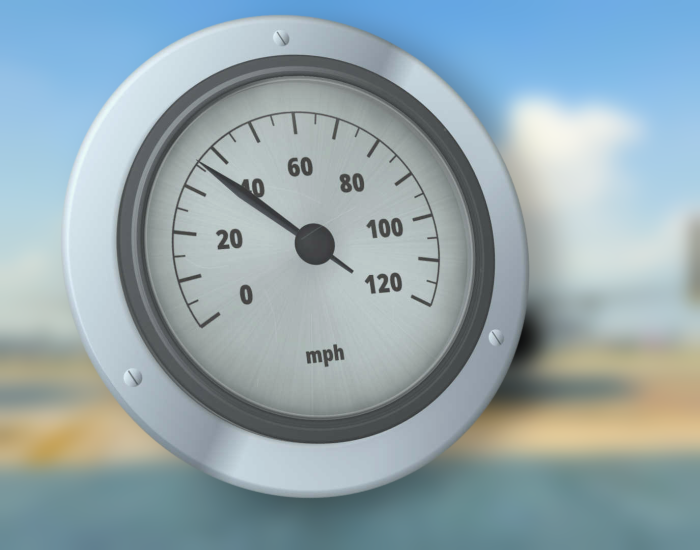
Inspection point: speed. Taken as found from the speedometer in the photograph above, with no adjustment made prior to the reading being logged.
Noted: 35 mph
